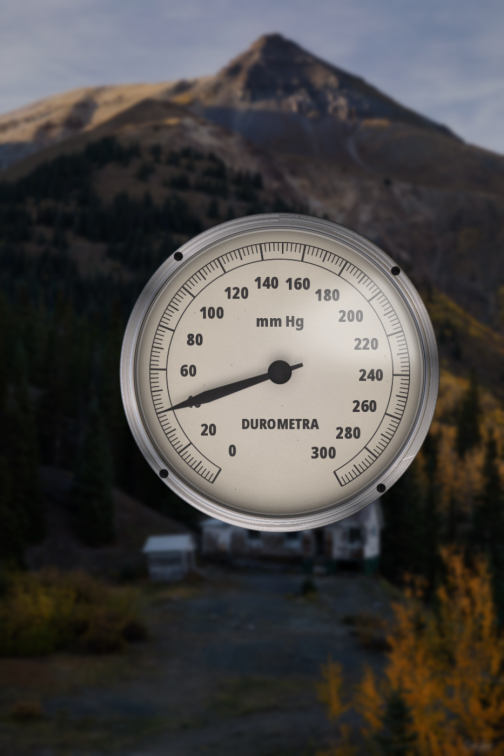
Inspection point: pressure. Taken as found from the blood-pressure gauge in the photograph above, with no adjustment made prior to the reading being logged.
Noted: 40 mmHg
